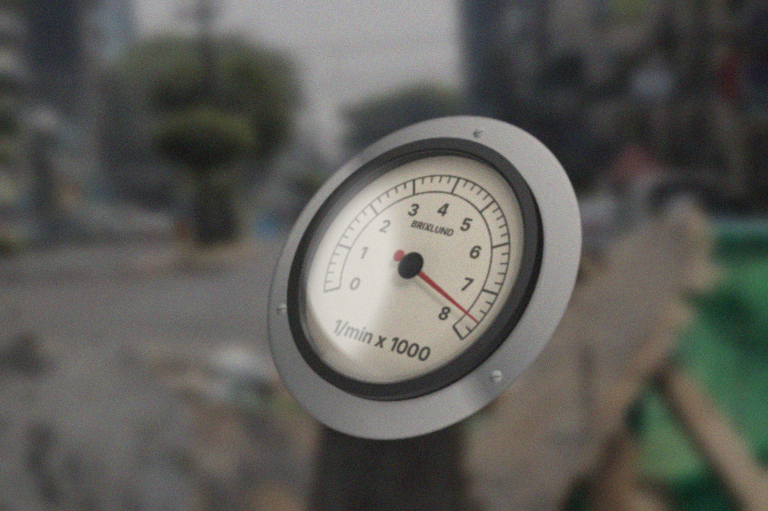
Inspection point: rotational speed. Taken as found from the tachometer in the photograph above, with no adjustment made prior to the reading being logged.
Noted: 7600 rpm
